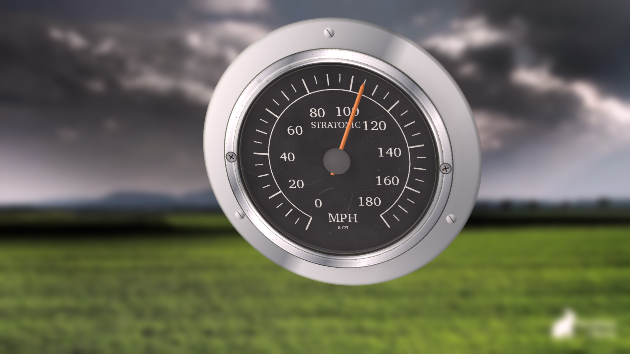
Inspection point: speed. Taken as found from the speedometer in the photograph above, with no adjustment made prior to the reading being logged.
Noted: 105 mph
